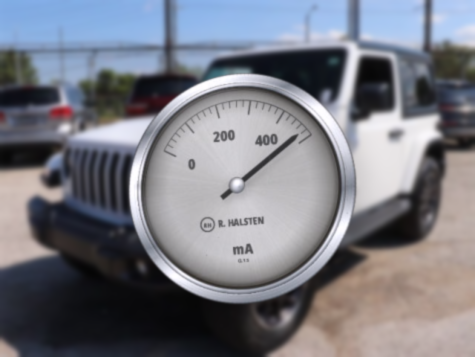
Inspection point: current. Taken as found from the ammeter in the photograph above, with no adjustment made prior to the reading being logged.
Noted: 480 mA
